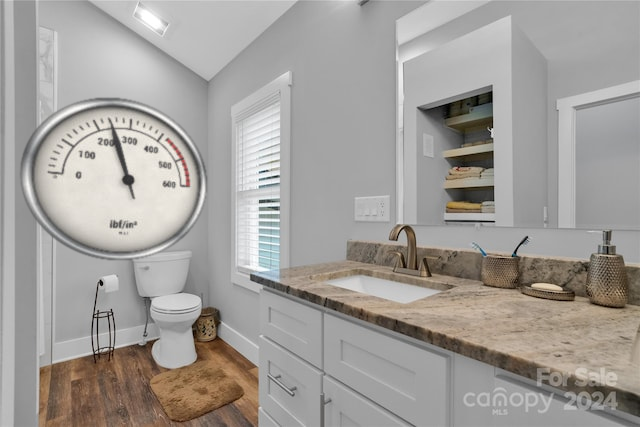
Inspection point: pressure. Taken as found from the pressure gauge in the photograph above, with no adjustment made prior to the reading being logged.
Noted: 240 psi
